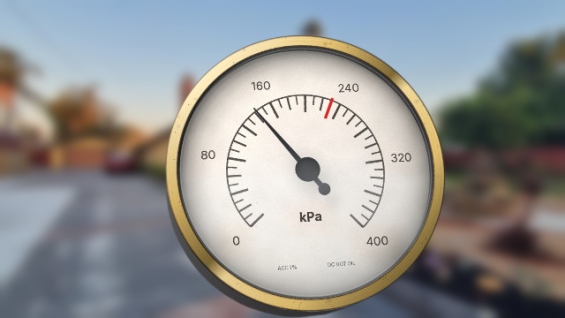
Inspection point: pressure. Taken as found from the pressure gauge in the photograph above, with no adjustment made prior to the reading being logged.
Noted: 140 kPa
